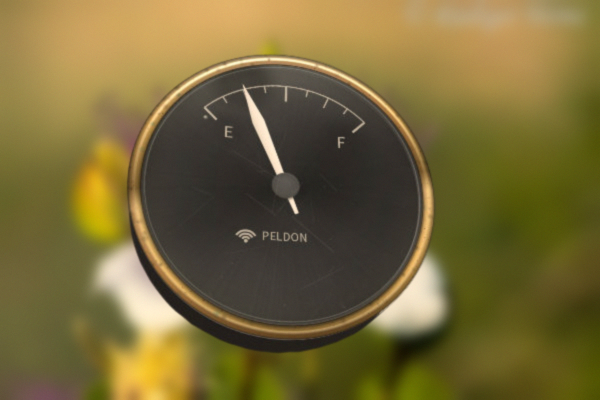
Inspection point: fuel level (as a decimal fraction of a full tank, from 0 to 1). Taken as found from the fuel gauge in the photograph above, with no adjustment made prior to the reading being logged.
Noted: 0.25
